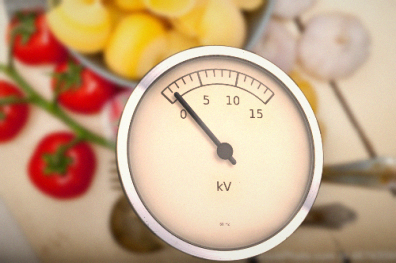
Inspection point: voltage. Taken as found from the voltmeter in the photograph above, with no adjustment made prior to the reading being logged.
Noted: 1 kV
